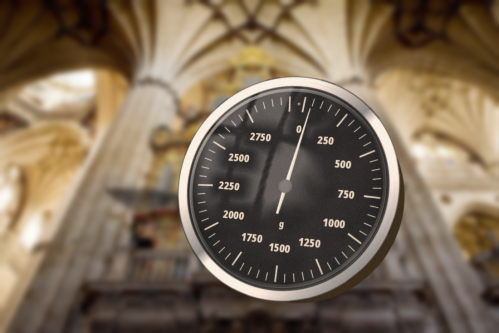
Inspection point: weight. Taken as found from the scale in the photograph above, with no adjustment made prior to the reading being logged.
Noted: 50 g
